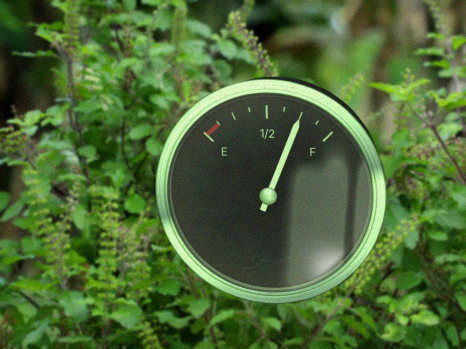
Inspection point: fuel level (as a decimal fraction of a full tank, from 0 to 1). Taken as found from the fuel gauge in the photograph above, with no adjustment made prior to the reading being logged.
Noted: 0.75
